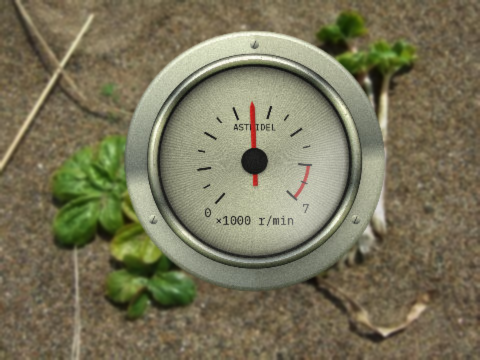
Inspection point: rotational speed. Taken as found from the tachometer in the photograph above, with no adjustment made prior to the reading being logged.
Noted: 3500 rpm
